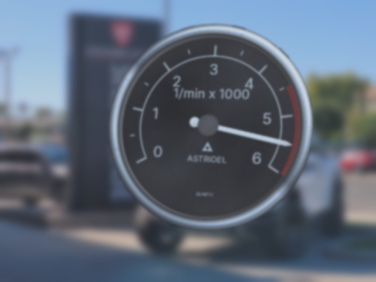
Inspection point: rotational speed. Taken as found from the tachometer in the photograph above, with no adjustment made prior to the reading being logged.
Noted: 5500 rpm
